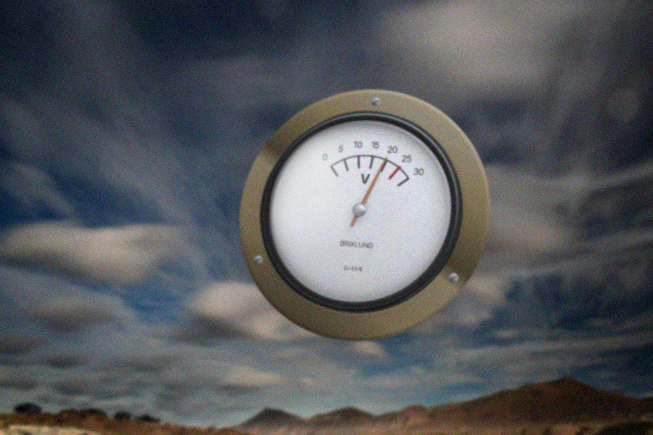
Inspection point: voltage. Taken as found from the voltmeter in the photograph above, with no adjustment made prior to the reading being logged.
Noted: 20 V
